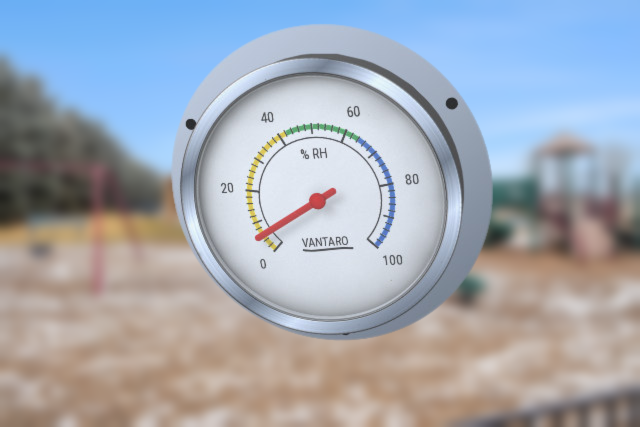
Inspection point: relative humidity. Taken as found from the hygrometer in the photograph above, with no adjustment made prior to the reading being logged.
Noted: 6 %
